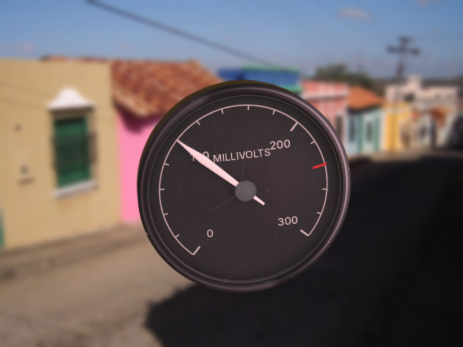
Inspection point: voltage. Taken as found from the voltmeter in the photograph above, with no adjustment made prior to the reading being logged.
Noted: 100 mV
